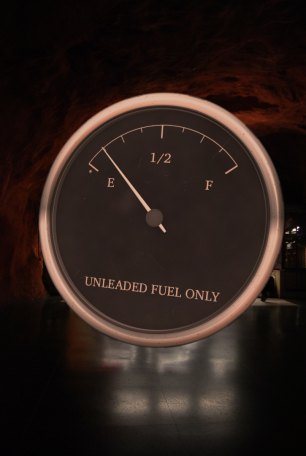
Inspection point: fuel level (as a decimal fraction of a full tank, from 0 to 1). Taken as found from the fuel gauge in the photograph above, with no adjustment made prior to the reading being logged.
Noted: 0.125
